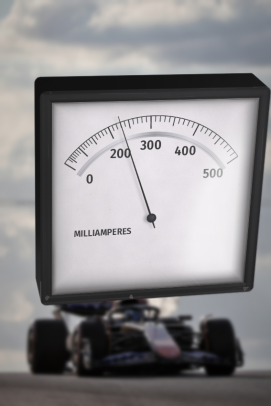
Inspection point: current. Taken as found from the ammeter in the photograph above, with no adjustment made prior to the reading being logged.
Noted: 230 mA
